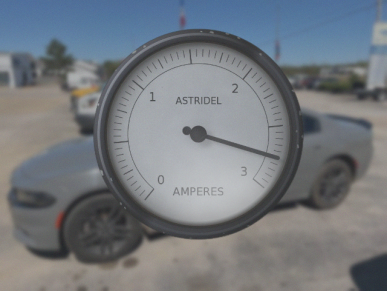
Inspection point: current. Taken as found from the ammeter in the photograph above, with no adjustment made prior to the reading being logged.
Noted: 2.75 A
